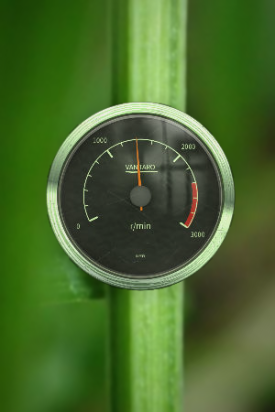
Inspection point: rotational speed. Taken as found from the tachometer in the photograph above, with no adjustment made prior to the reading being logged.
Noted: 1400 rpm
